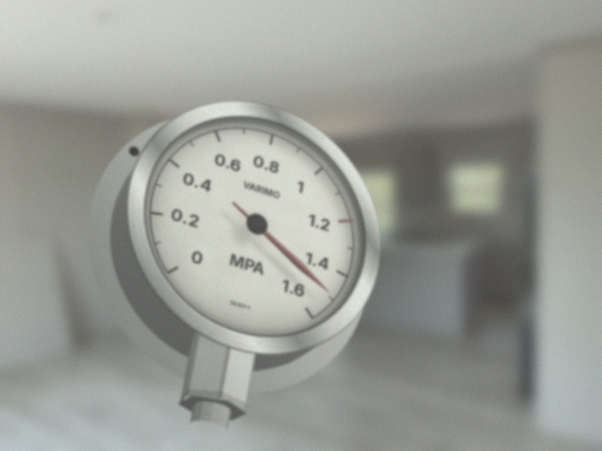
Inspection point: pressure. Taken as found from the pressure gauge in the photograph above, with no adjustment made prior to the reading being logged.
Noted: 1.5 MPa
